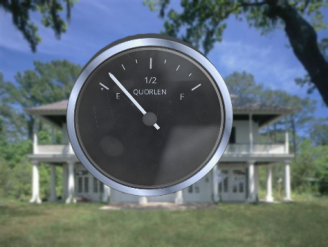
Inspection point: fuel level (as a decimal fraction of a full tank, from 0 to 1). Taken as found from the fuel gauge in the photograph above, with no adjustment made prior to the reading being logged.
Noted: 0.125
